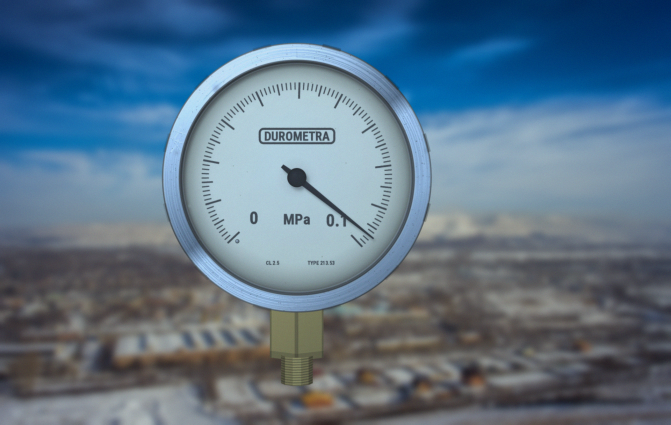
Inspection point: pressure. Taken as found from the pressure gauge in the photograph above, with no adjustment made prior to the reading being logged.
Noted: 0.097 MPa
